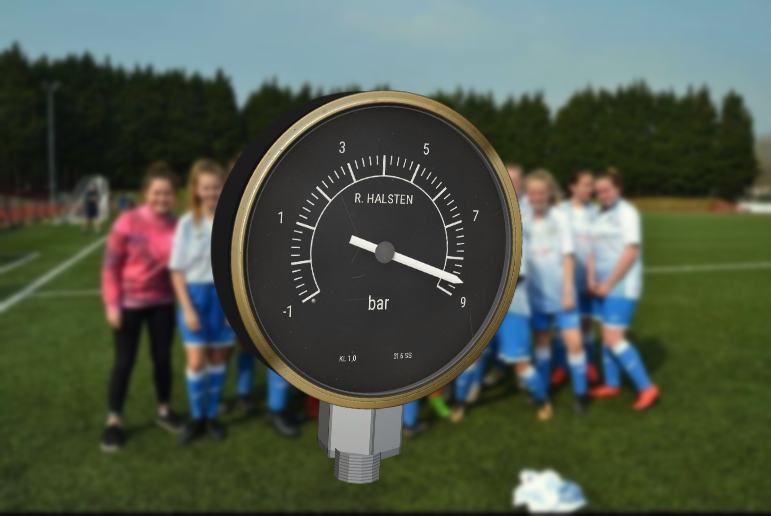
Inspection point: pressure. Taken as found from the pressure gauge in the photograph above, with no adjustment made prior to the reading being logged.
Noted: 8.6 bar
